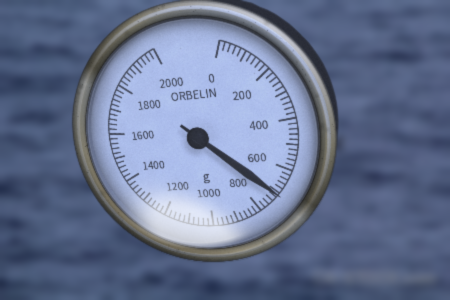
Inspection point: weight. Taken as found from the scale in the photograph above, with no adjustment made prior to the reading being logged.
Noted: 700 g
